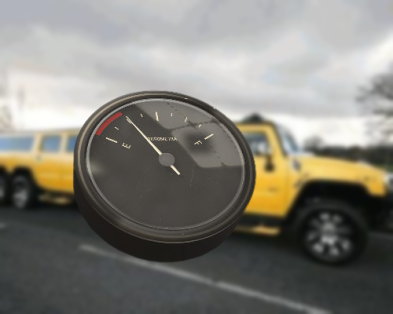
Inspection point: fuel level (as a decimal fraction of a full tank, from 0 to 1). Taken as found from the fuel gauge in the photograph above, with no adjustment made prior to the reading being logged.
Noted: 0.25
